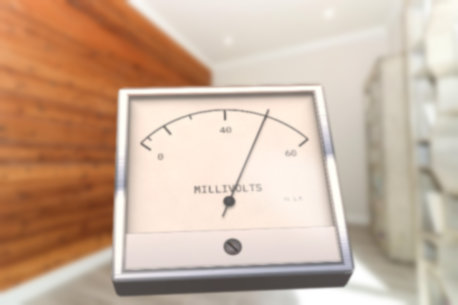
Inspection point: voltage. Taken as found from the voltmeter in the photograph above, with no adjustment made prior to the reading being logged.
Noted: 50 mV
